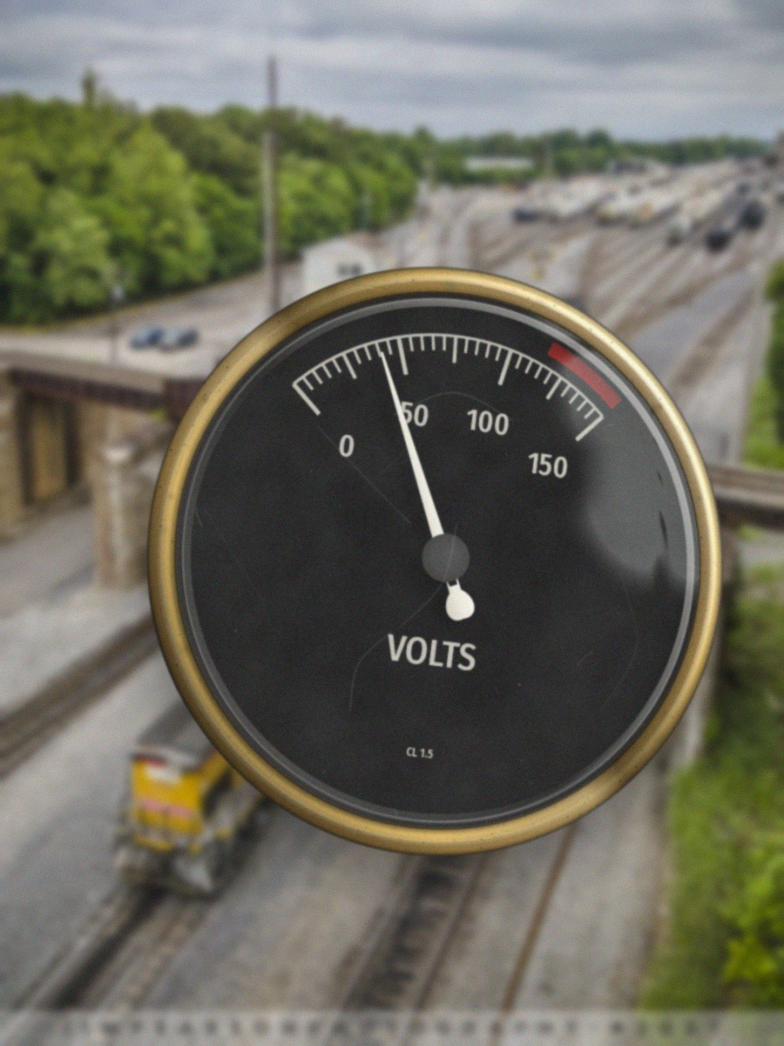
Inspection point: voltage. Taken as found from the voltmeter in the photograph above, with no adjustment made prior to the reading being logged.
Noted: 40 V
